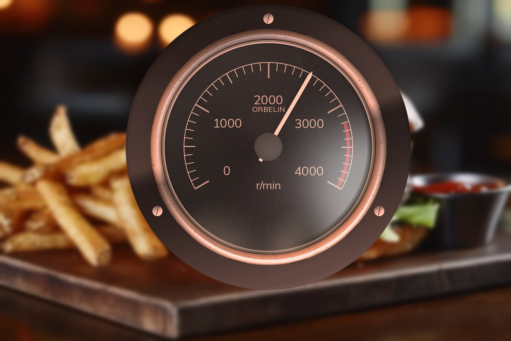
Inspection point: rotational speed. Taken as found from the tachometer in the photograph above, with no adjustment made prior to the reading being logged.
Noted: 2500 rpm
